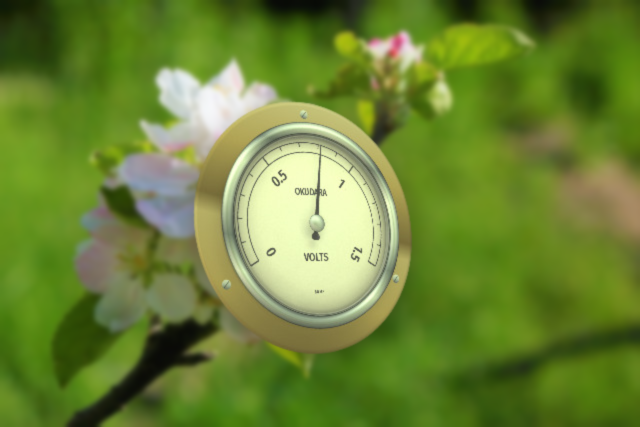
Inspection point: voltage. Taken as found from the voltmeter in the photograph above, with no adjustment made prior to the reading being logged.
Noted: 0.8 V
